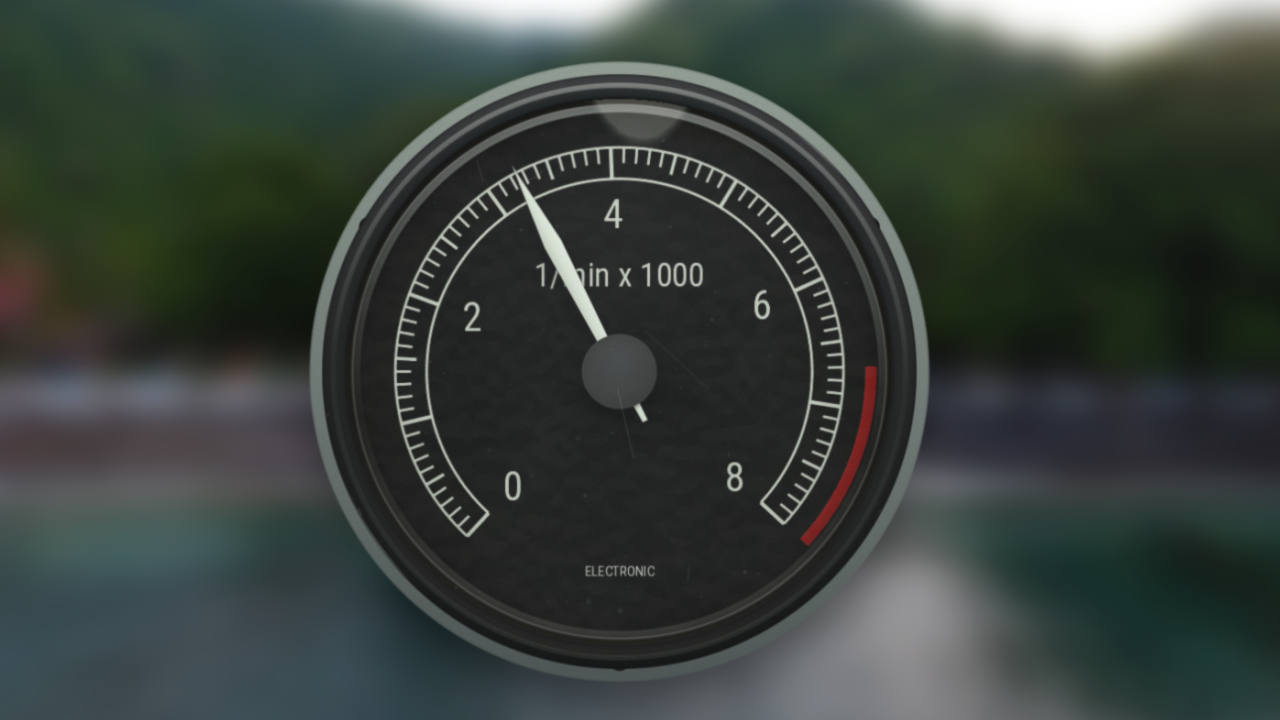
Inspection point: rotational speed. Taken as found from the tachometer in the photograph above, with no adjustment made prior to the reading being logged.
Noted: 3250 rpm
